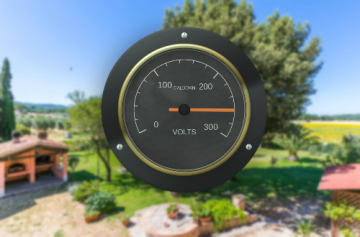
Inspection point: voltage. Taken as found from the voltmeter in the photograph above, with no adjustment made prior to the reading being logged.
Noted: 260 V
